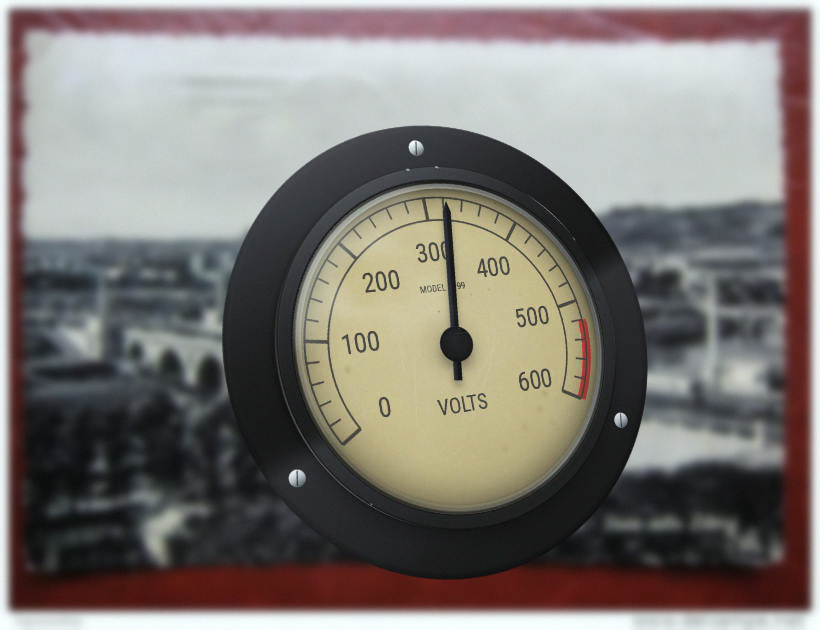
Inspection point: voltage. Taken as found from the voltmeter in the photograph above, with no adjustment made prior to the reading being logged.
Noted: 320 V
